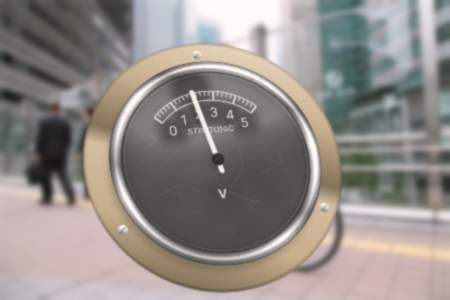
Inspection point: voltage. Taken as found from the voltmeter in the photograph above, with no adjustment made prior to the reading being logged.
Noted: 2 V
